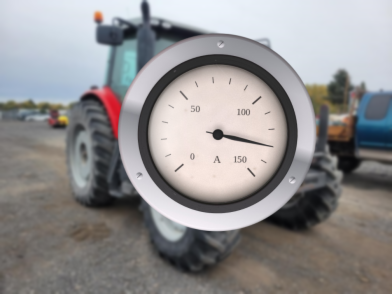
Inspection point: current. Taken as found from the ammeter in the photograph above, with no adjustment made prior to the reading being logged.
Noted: 130 A
